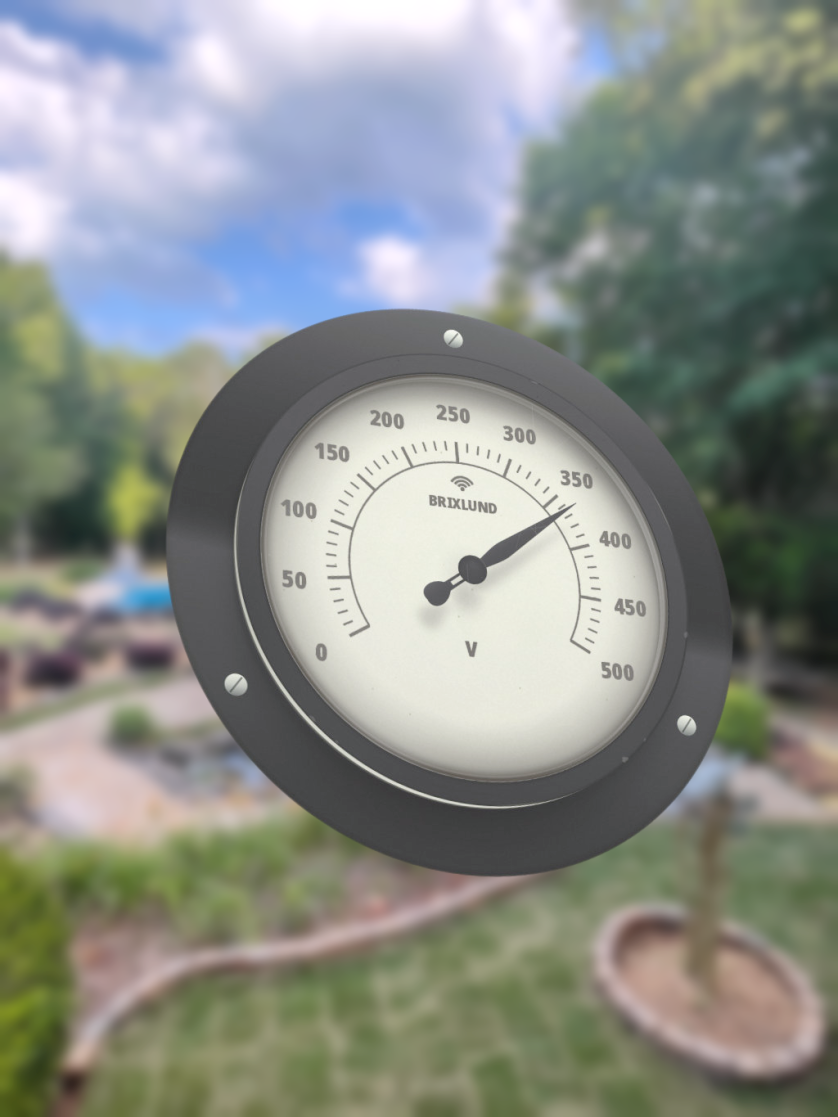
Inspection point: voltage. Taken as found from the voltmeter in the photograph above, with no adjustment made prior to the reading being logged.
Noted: 365 V
